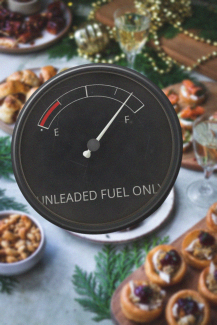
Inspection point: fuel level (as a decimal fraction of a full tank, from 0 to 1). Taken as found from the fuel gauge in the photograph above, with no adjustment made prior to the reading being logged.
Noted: 0.875
